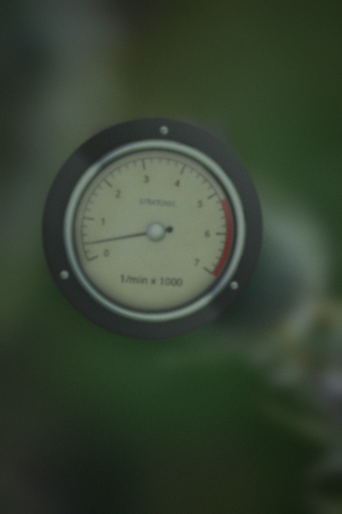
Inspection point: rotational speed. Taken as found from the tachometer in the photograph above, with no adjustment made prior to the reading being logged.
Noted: 400 rpm
